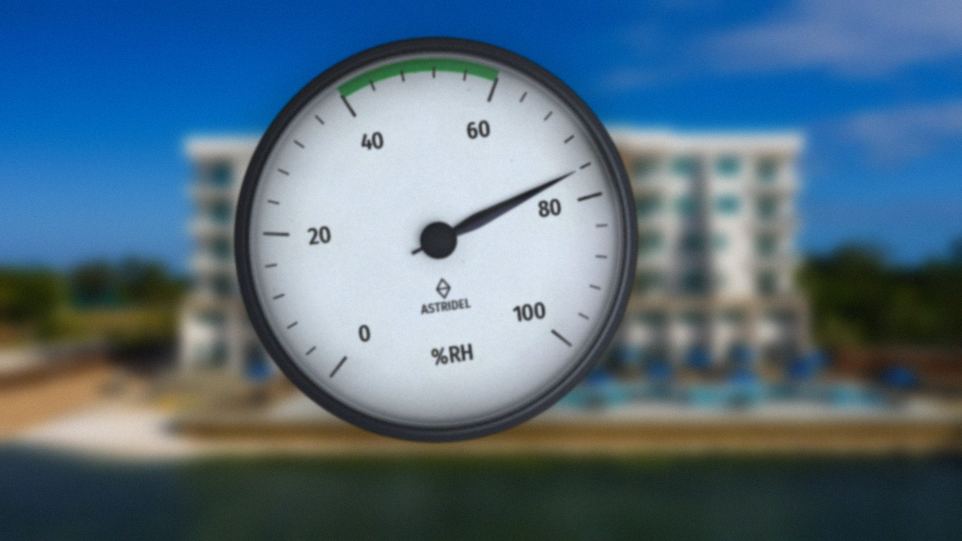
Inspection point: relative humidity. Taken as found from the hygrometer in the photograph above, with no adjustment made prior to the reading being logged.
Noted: 76 %
